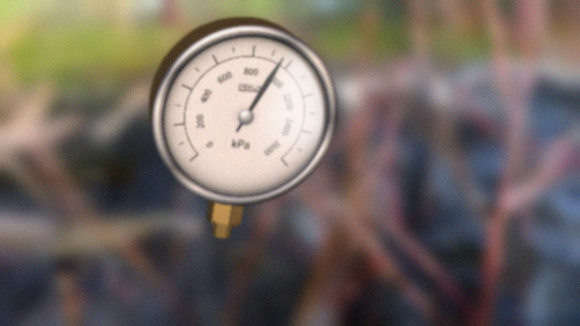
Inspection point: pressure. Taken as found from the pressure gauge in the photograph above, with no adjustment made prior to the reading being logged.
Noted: 950 kPa
